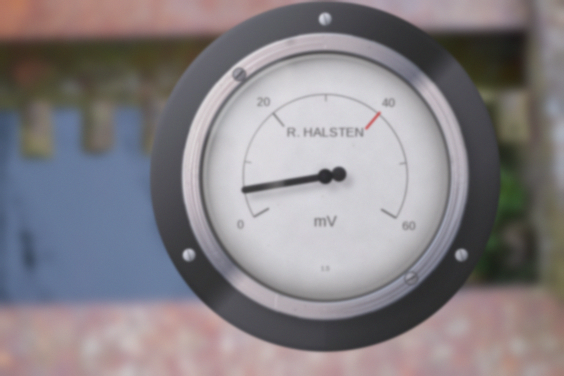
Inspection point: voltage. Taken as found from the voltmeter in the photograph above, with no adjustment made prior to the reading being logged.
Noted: 5 mV
